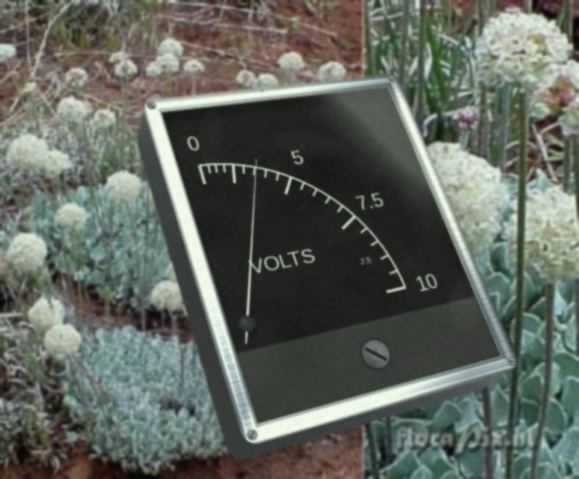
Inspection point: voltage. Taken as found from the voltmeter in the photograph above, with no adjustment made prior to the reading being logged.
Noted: 3.5 V
